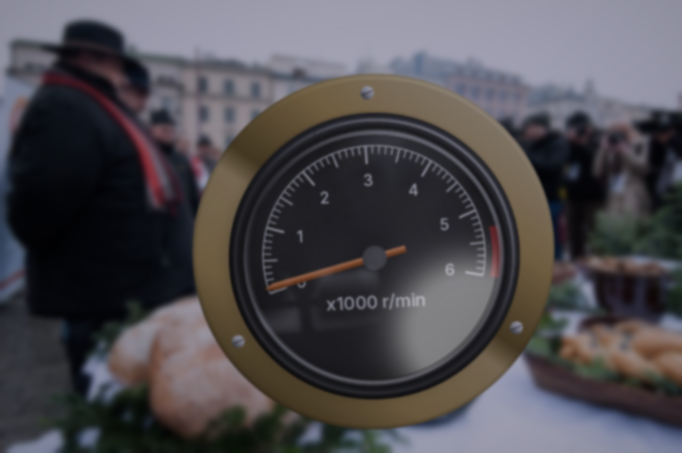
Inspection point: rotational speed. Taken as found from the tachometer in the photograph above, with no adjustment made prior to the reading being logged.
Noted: 100 rpm
